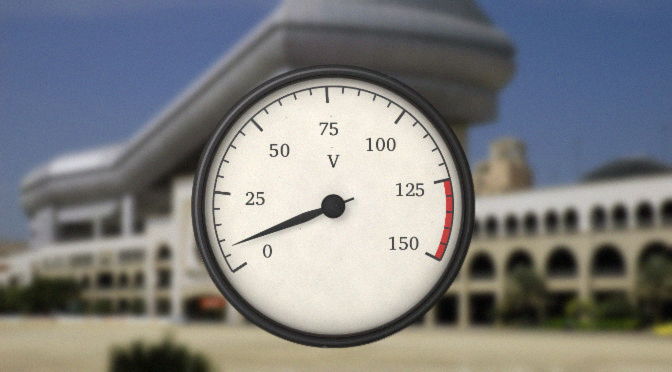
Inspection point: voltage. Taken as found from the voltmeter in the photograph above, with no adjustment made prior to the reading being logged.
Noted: 7.5 V
